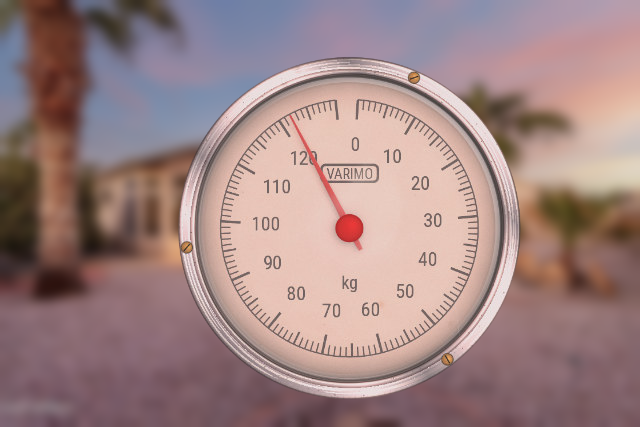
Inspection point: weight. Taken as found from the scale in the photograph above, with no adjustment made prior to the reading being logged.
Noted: 122 kg
